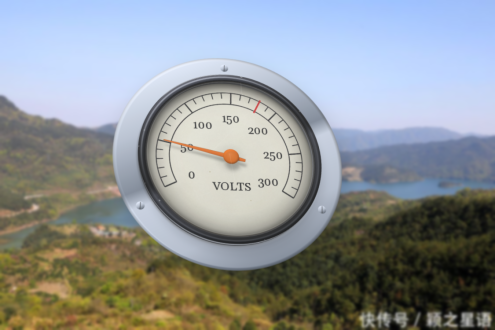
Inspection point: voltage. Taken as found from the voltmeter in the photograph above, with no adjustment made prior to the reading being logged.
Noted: 50 V
